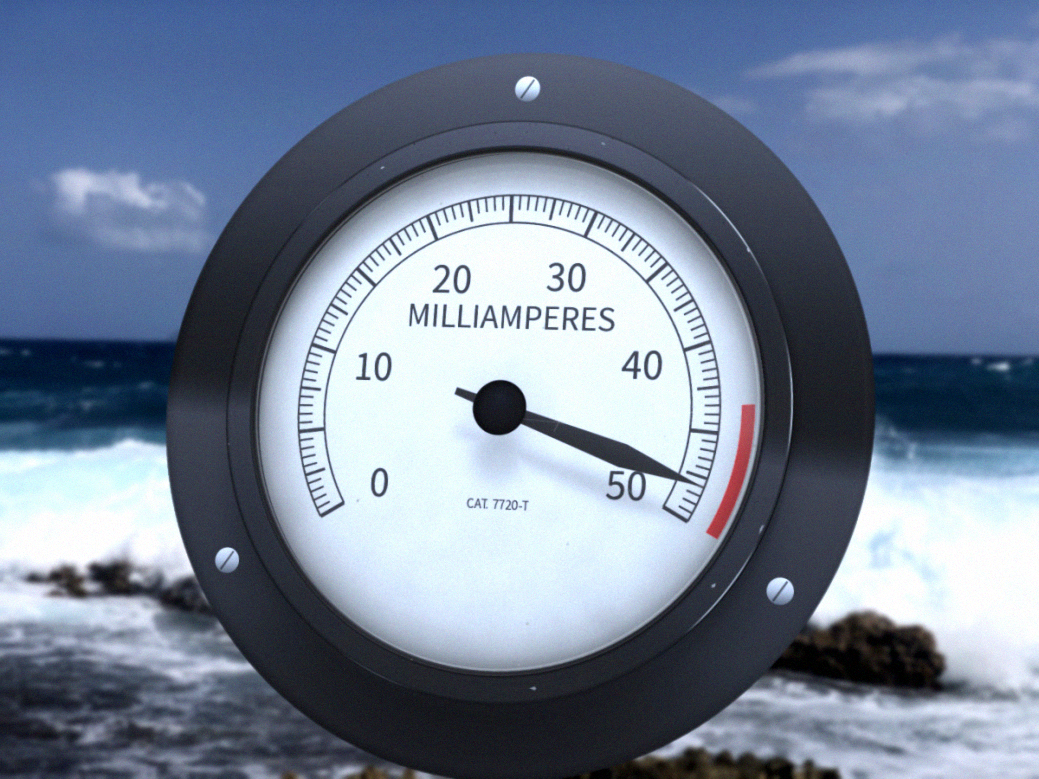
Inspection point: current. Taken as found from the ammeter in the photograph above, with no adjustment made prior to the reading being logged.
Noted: 48 mA
